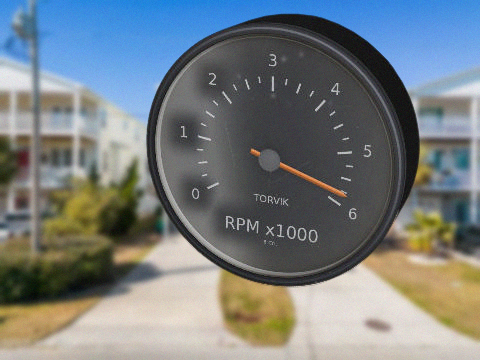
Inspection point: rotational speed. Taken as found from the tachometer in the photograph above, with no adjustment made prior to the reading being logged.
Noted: 5750 rpm
